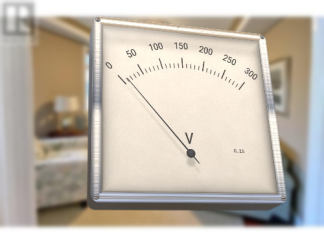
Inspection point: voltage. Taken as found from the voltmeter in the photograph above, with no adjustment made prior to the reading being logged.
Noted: 10 V
